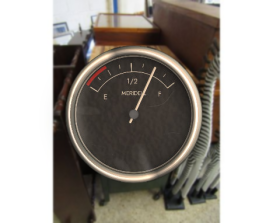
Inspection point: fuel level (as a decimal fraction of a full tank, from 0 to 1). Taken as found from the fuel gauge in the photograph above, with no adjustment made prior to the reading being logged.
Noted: 0.75
